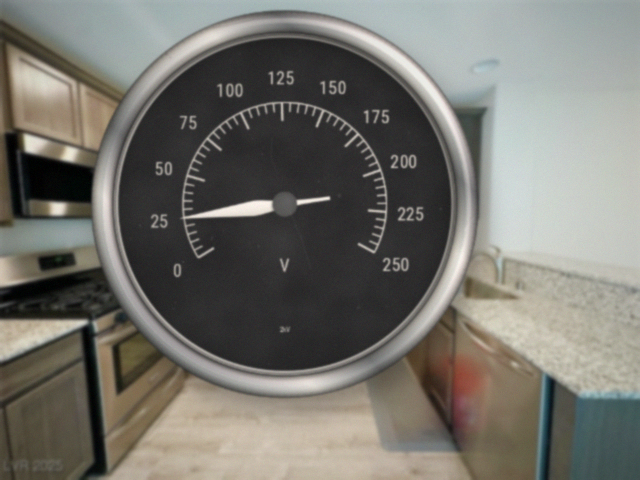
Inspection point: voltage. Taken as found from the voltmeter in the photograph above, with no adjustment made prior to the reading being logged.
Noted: 25 V
